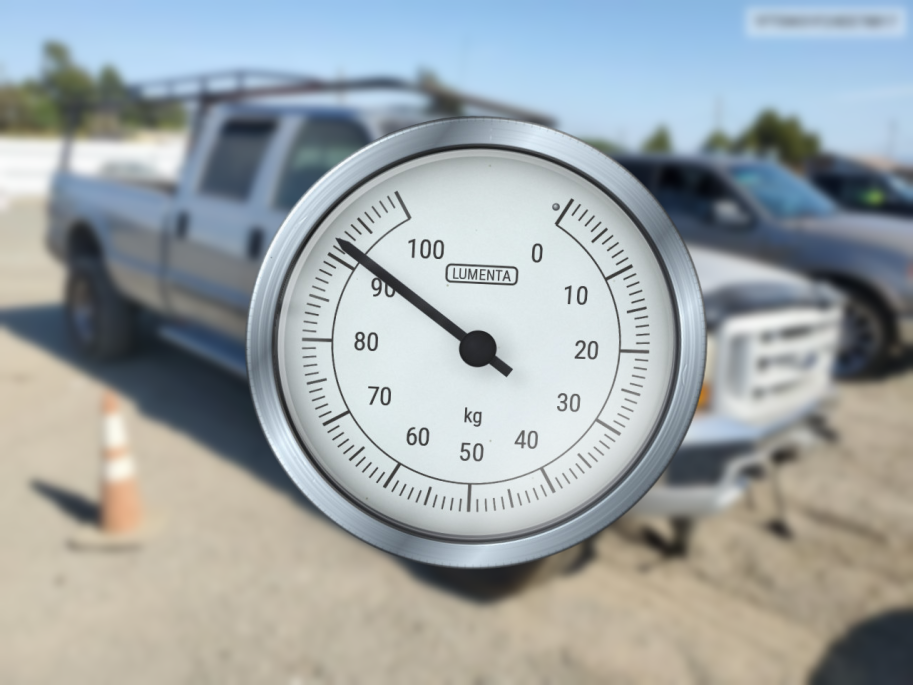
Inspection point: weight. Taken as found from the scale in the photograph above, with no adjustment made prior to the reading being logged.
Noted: 92 kg
